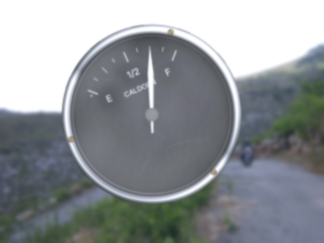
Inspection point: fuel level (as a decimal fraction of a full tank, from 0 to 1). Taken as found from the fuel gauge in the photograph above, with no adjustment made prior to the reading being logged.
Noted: 0.75
